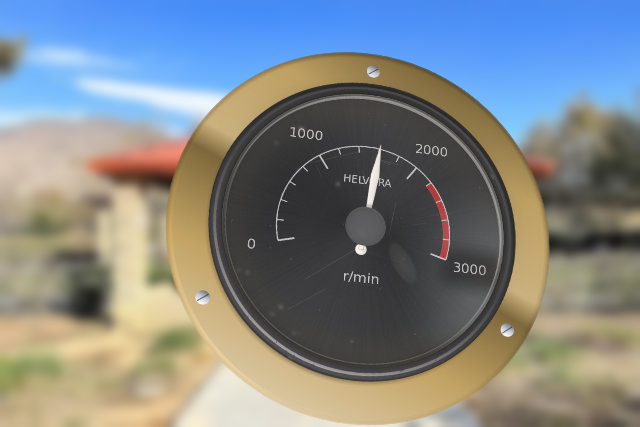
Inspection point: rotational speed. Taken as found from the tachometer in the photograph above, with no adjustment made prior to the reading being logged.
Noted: 1600 rpm
